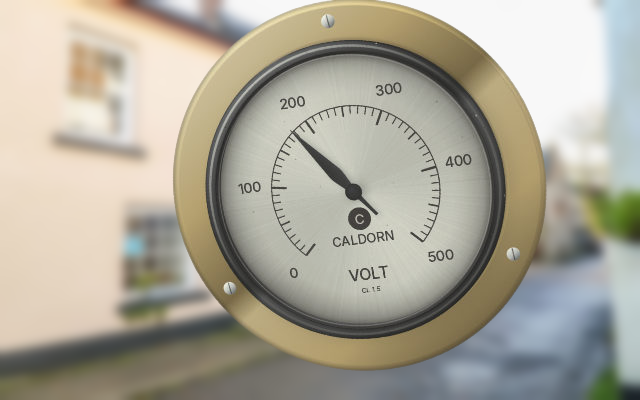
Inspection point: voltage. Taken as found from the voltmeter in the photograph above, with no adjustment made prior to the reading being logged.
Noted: 180 V
